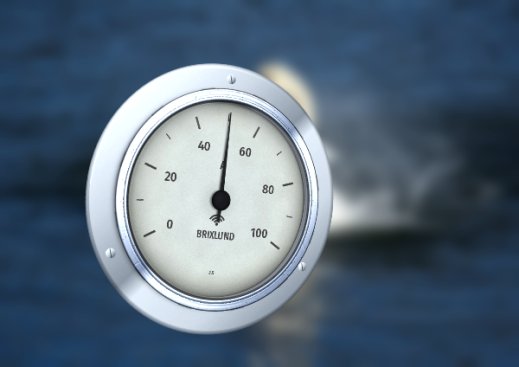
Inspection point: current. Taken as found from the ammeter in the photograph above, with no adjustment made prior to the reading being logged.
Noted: 50 A
